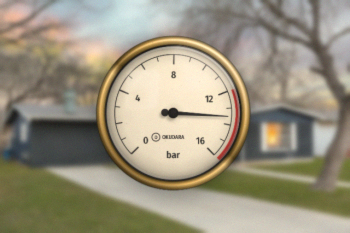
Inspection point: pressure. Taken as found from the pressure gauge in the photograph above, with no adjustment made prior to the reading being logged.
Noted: 13.5 bar
